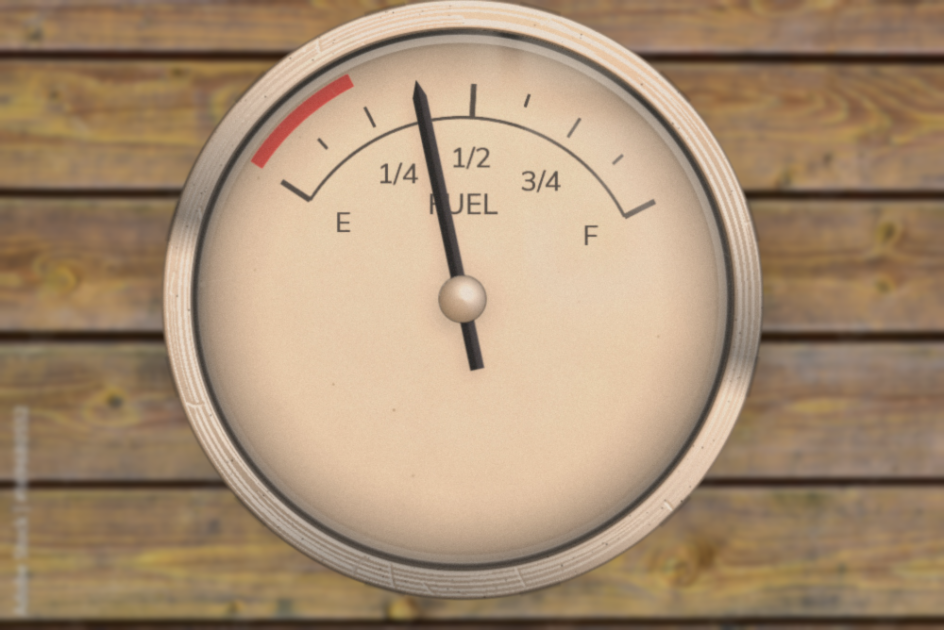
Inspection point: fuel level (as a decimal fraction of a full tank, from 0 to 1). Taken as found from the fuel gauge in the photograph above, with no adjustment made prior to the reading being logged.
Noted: 0.375
